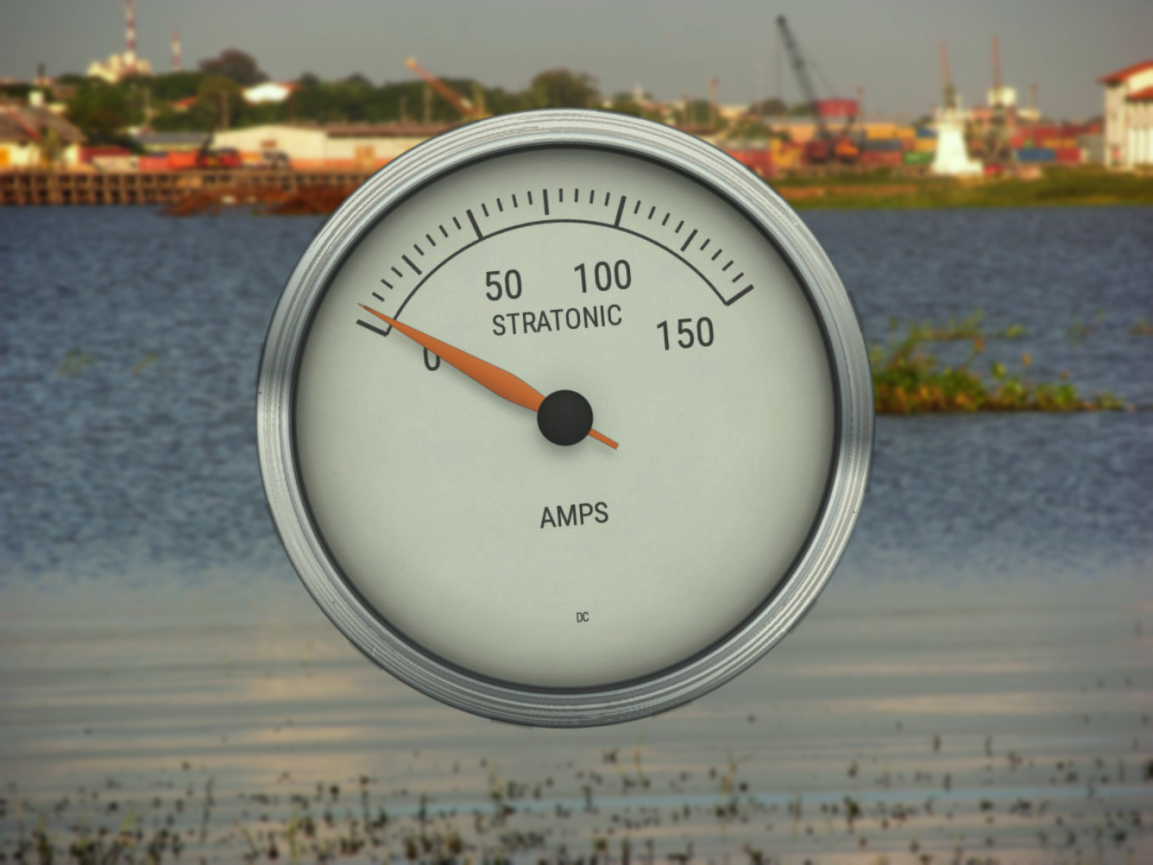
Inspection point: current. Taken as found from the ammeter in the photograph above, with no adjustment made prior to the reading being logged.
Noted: 5 A
